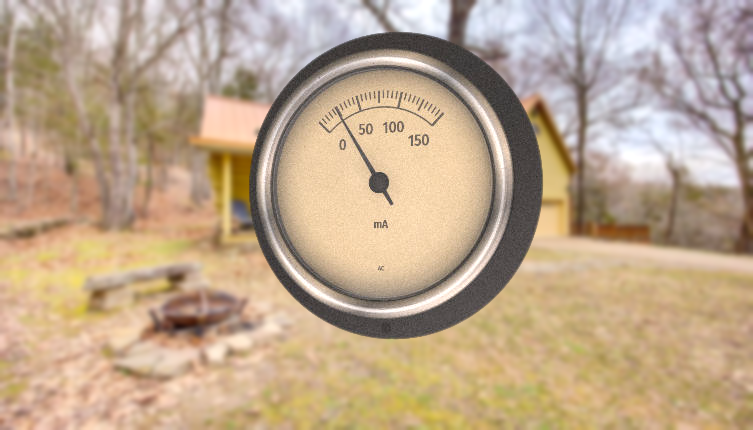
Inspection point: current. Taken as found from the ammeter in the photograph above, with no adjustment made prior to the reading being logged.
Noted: 25 mA
